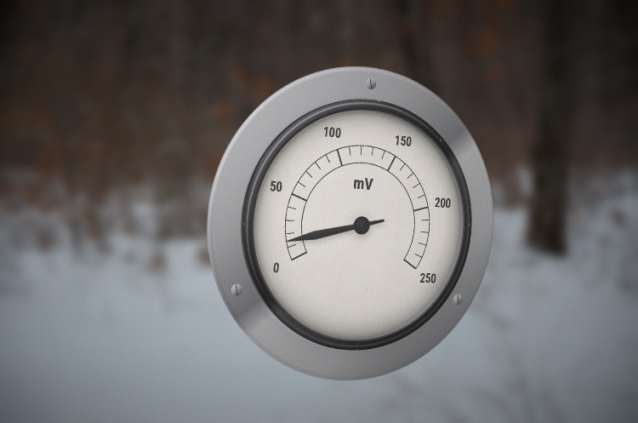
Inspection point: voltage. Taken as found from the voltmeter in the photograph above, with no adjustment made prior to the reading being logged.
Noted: 15 mV
